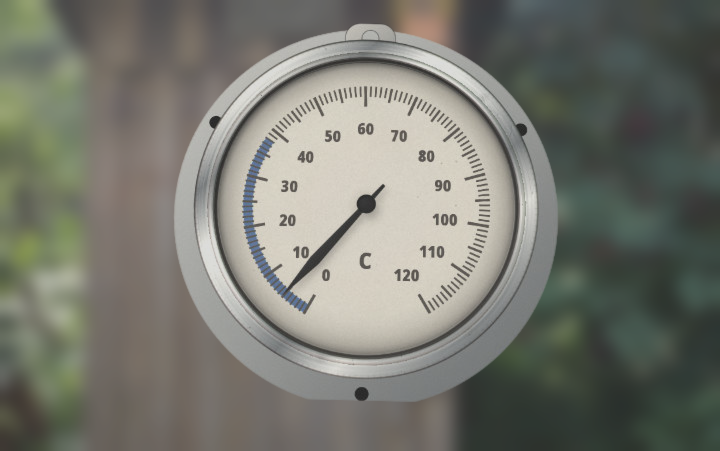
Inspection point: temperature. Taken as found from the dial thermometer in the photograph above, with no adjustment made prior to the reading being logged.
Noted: 5 °C
